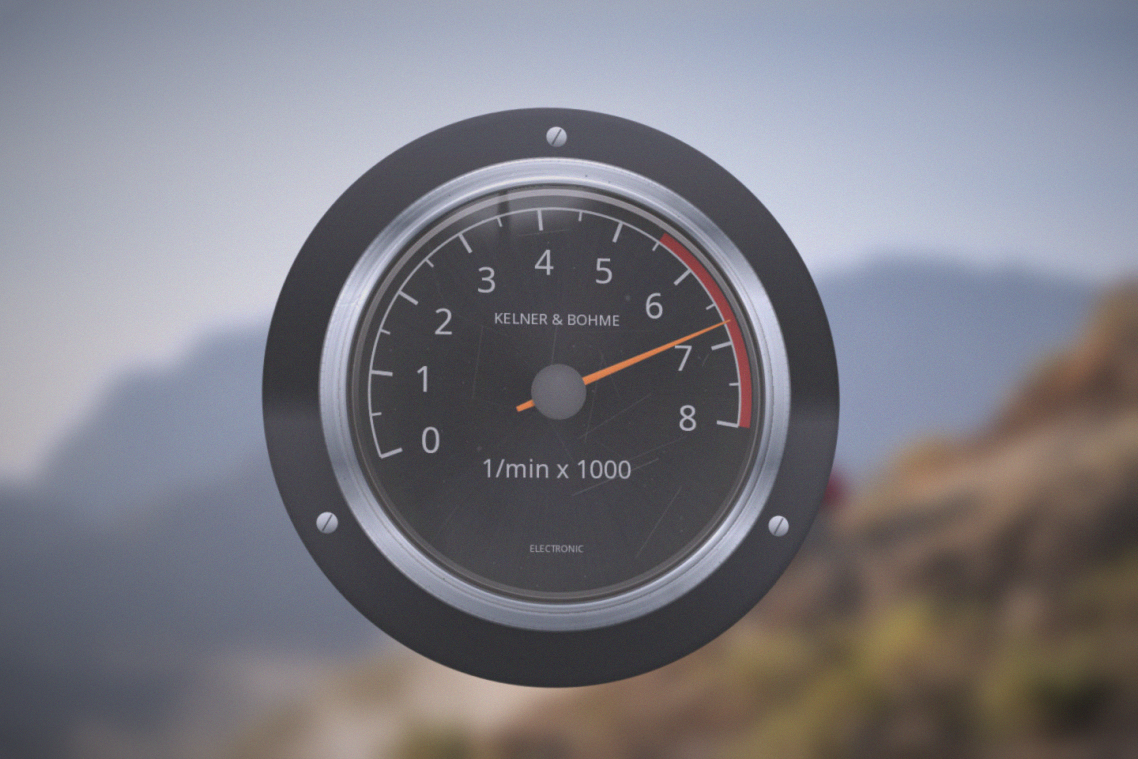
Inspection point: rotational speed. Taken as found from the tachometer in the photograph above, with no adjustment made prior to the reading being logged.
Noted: 6750 rpm
